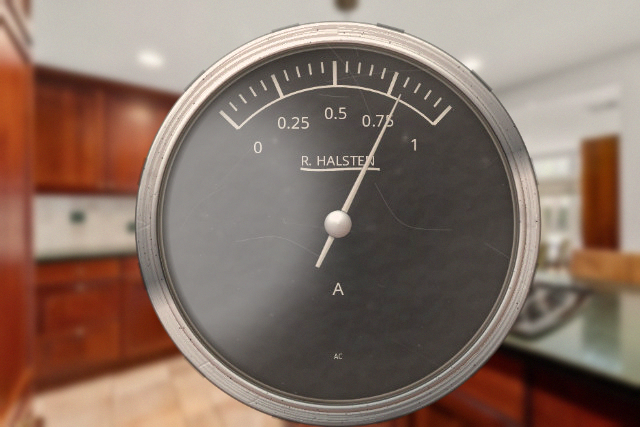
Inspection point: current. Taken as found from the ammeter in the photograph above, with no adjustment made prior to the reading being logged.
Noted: 0.8 A
